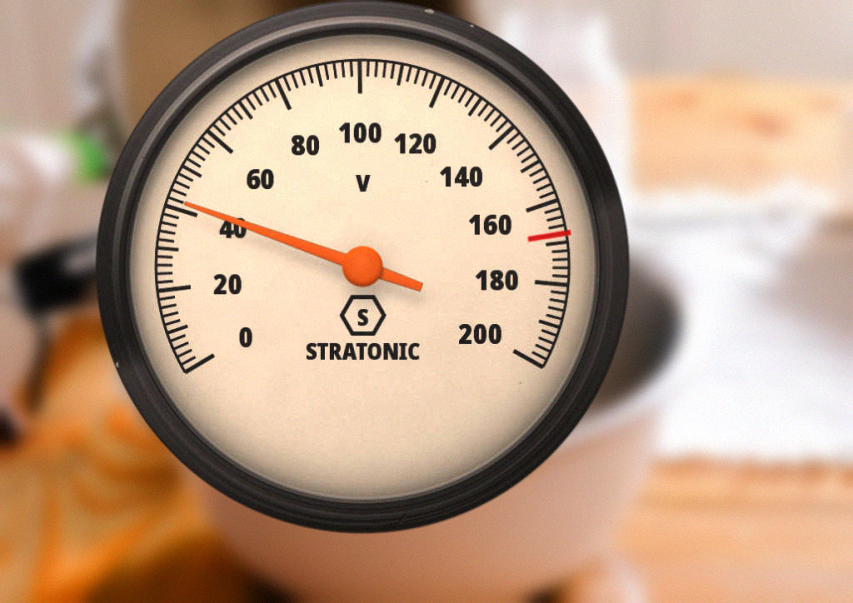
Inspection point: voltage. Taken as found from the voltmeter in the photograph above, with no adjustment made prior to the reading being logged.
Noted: 42 V
